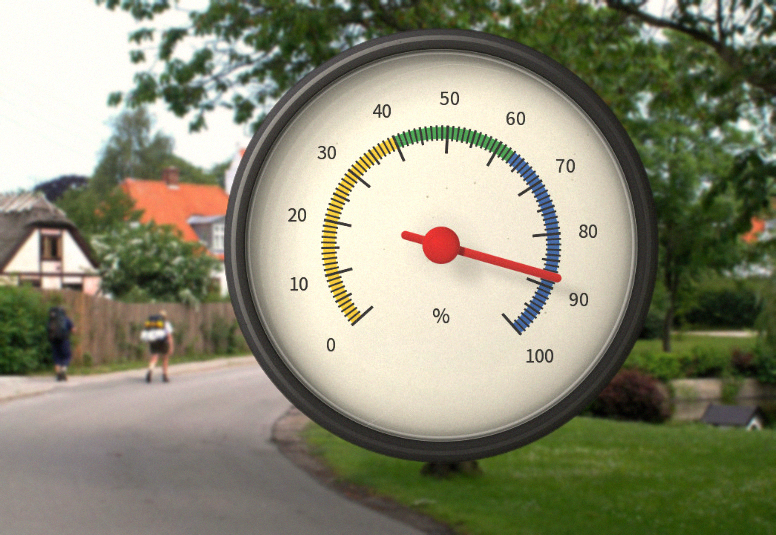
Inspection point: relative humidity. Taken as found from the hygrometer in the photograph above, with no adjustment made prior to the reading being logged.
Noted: 88 %
